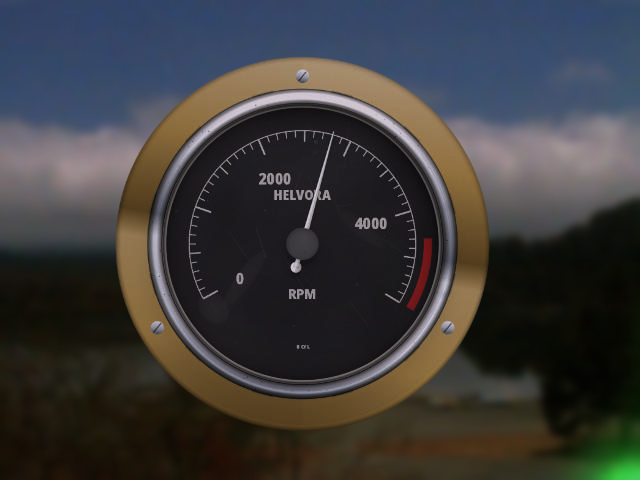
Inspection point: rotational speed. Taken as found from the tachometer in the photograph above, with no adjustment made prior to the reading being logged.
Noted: 2800 rpm
